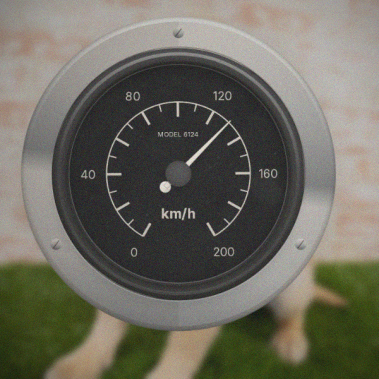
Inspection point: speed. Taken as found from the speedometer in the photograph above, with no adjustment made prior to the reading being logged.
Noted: 130 km/h
